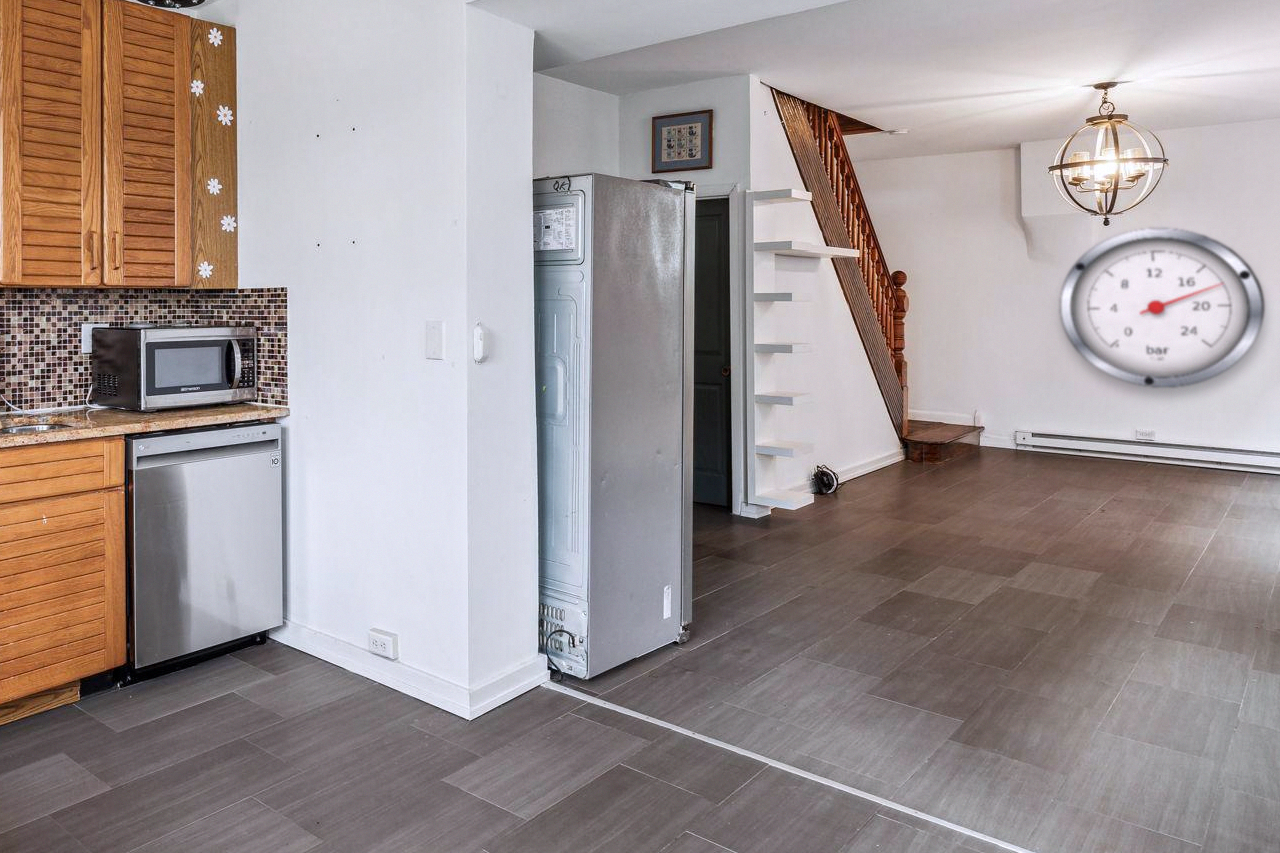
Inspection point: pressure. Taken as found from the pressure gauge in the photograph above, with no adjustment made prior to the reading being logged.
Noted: 18 bar
